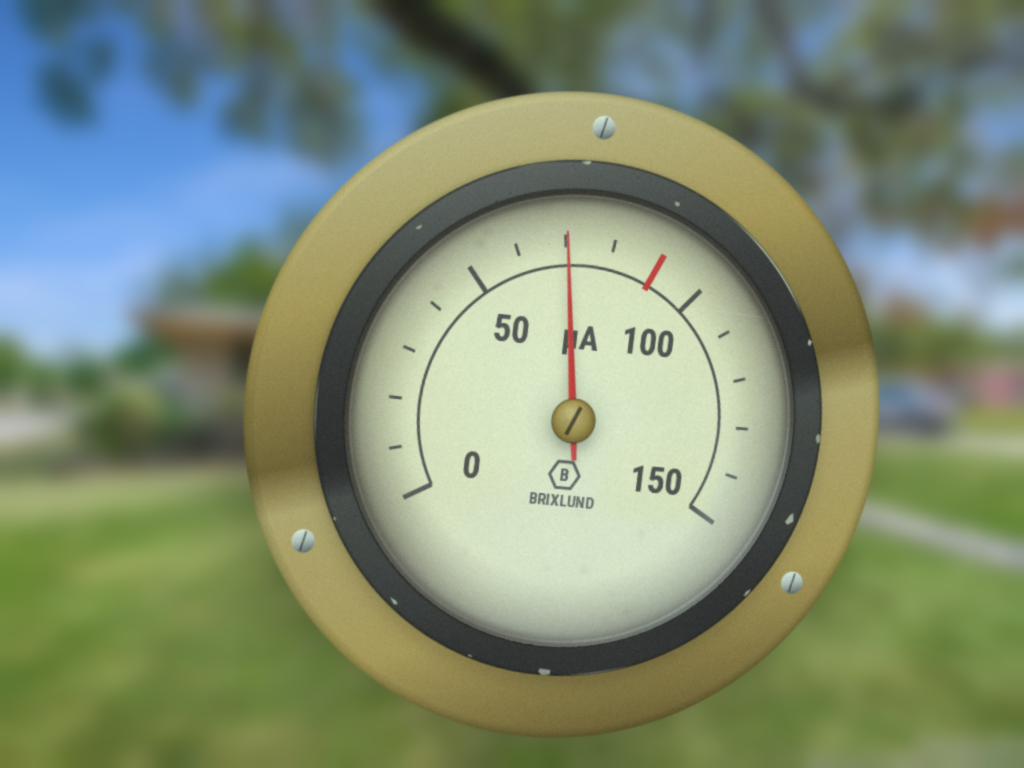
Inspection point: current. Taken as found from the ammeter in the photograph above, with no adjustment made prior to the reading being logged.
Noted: 70 µA
